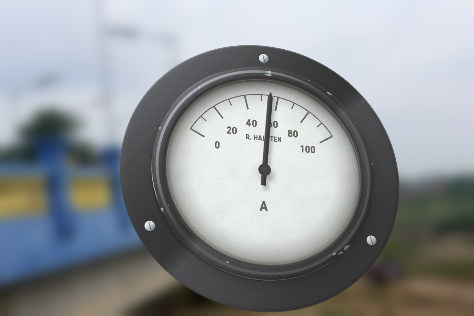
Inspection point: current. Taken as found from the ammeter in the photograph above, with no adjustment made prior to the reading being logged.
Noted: 55 A
